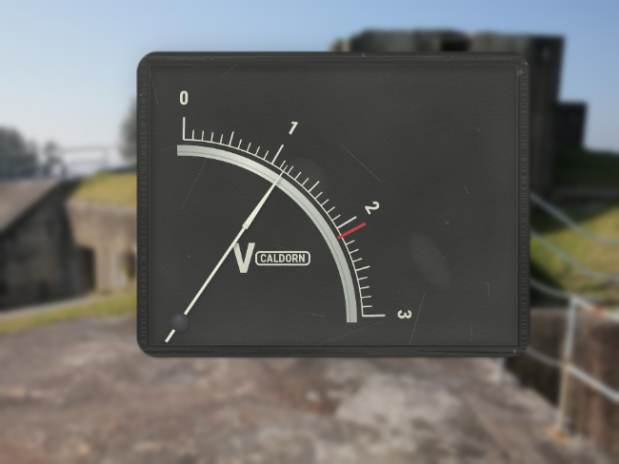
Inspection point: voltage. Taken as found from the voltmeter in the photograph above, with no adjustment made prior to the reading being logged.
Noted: 1.15 V
